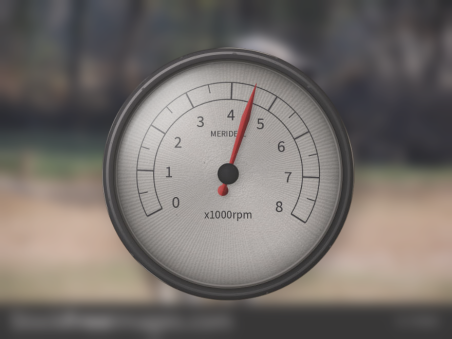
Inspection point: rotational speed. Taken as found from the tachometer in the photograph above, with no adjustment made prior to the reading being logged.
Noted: 4500 rpm
